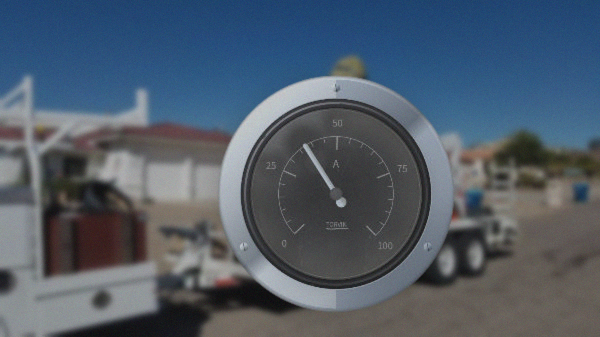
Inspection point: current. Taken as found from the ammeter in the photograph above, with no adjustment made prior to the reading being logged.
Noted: 37.5 A
